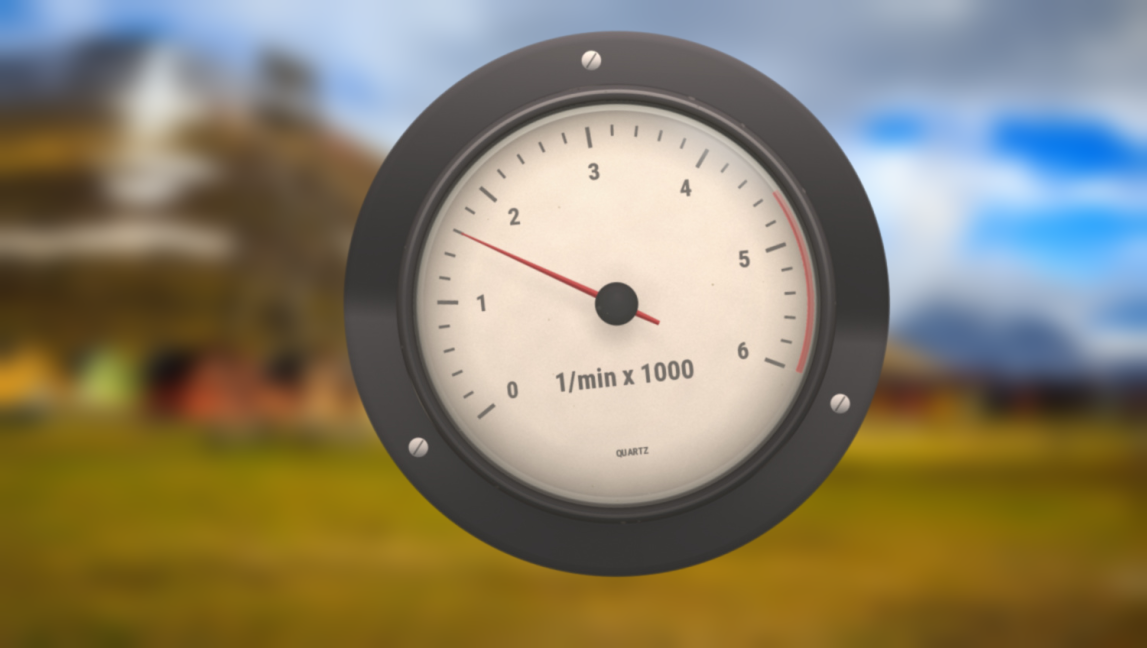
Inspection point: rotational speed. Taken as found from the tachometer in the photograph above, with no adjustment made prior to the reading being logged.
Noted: 1600 rpm
